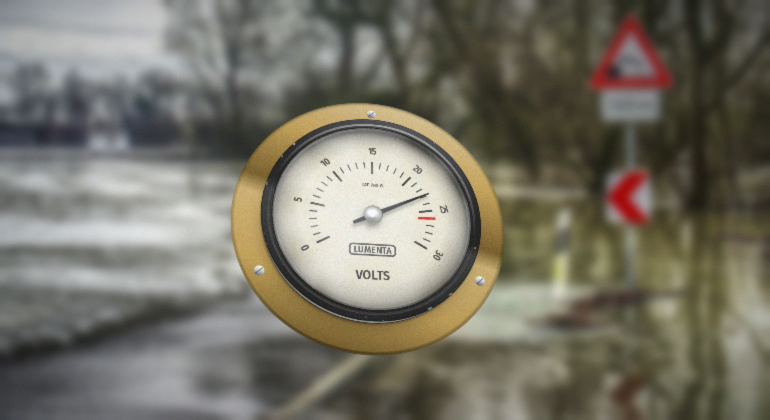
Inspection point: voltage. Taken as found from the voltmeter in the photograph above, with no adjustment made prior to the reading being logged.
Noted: 23 V
